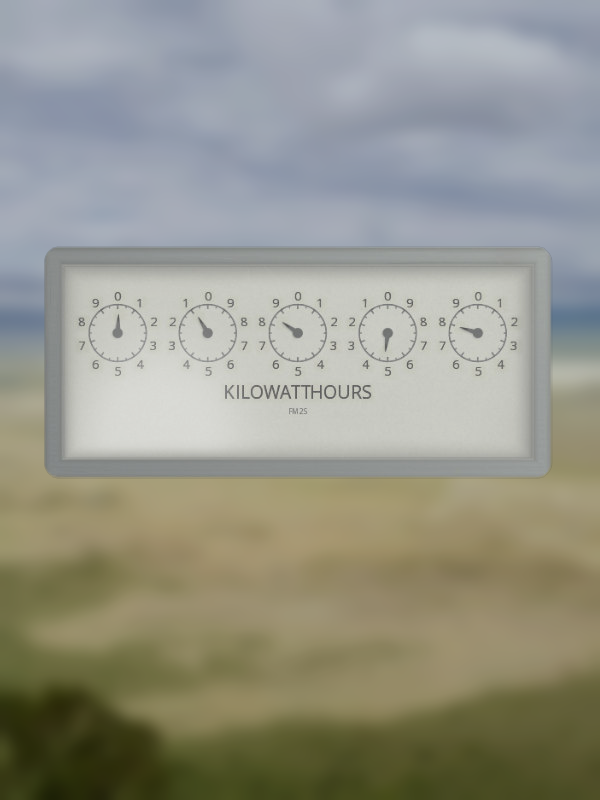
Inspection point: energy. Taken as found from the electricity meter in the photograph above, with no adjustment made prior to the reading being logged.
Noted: 848 kWh
